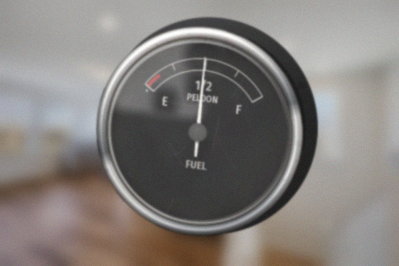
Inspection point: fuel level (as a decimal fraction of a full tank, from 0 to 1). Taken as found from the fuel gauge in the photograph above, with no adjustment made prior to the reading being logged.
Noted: 0.5
